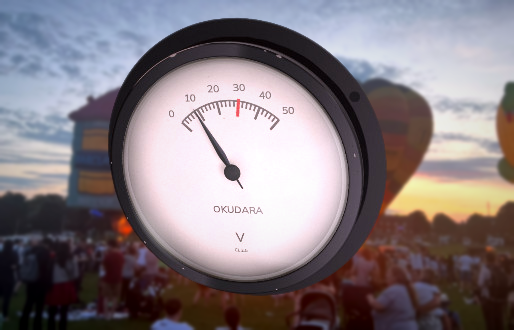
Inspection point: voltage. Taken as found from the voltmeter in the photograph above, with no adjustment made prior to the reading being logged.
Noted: 10 V
